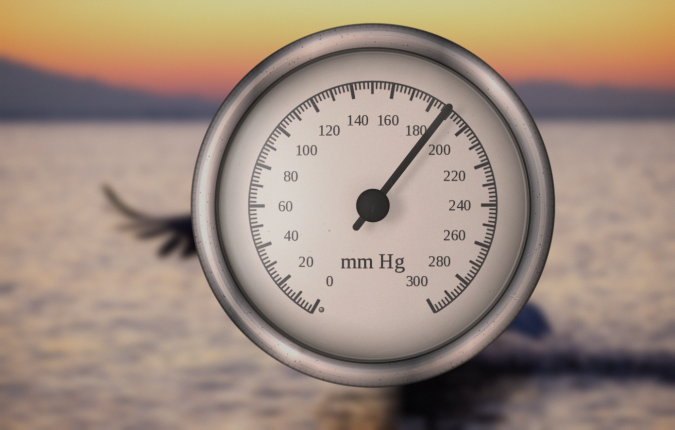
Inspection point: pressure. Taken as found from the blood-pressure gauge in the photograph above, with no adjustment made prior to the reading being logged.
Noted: 188 mmHg
